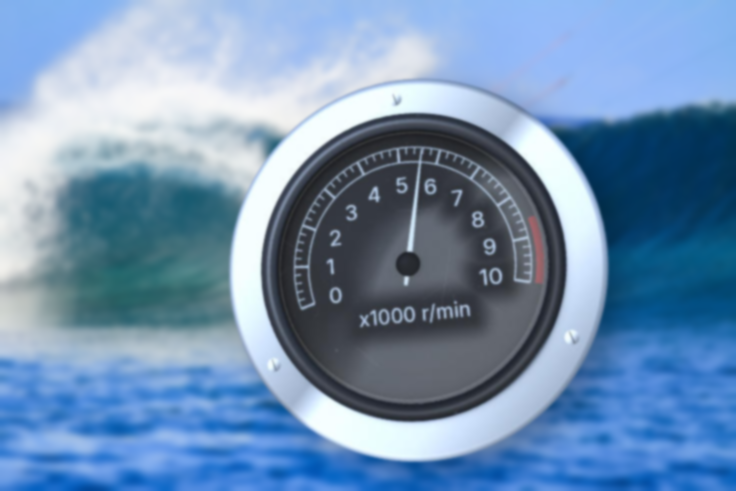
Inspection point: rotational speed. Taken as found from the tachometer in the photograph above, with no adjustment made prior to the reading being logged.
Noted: 5600 rpm
